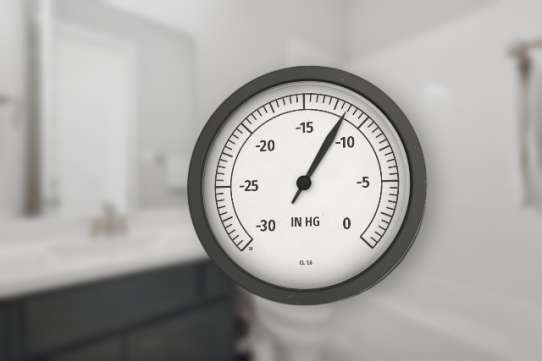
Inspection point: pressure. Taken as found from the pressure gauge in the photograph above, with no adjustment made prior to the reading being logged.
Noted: -11.5 inHg
